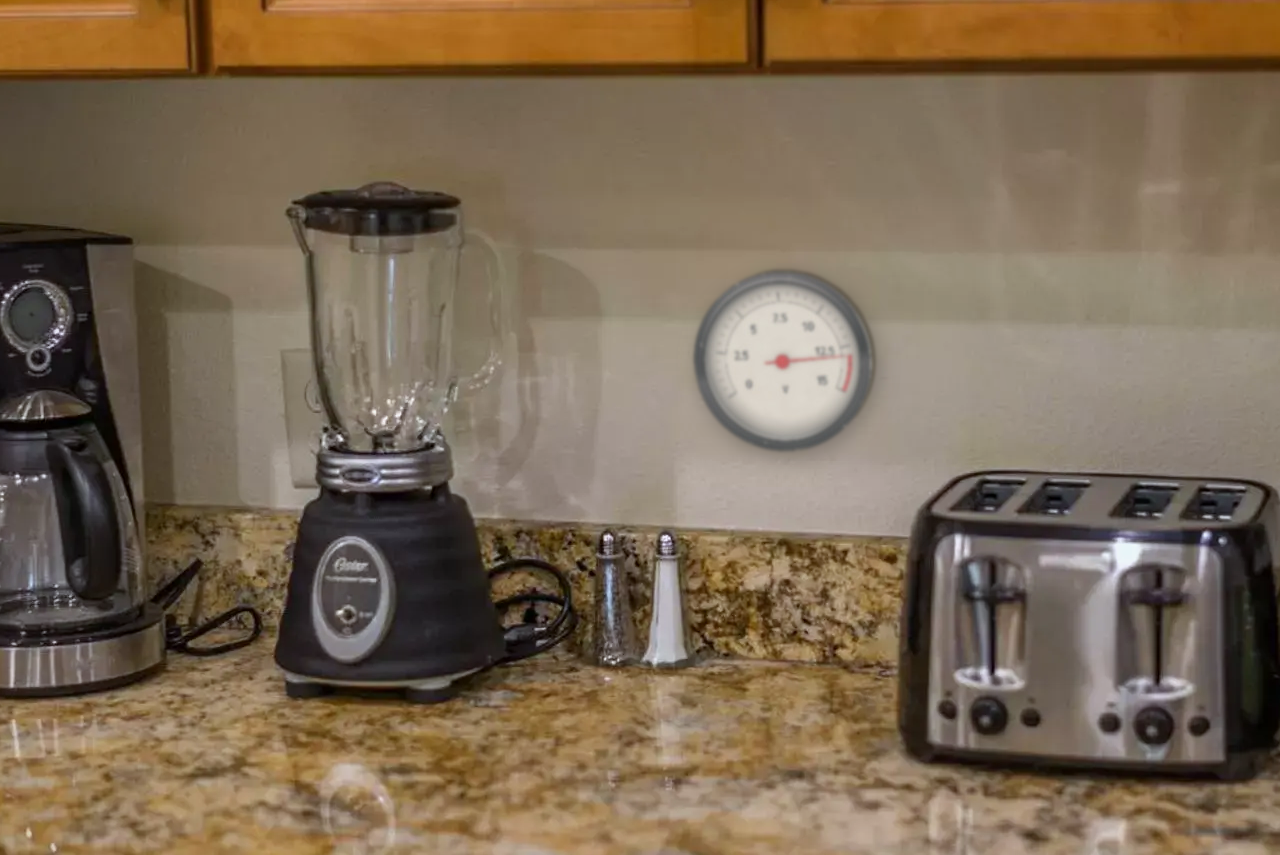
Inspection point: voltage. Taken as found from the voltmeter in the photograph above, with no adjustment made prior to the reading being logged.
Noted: 13 V
